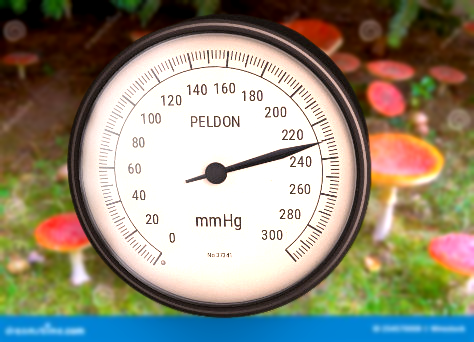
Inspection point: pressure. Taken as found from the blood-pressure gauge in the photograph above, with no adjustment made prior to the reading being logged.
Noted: 230 mmHg
